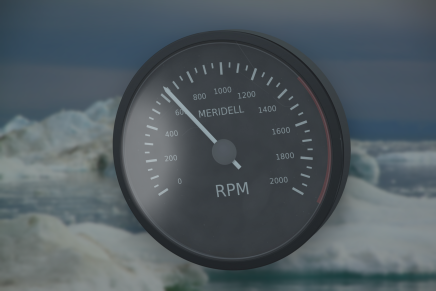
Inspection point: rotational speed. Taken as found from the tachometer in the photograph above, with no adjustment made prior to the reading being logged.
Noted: 650 rpm
